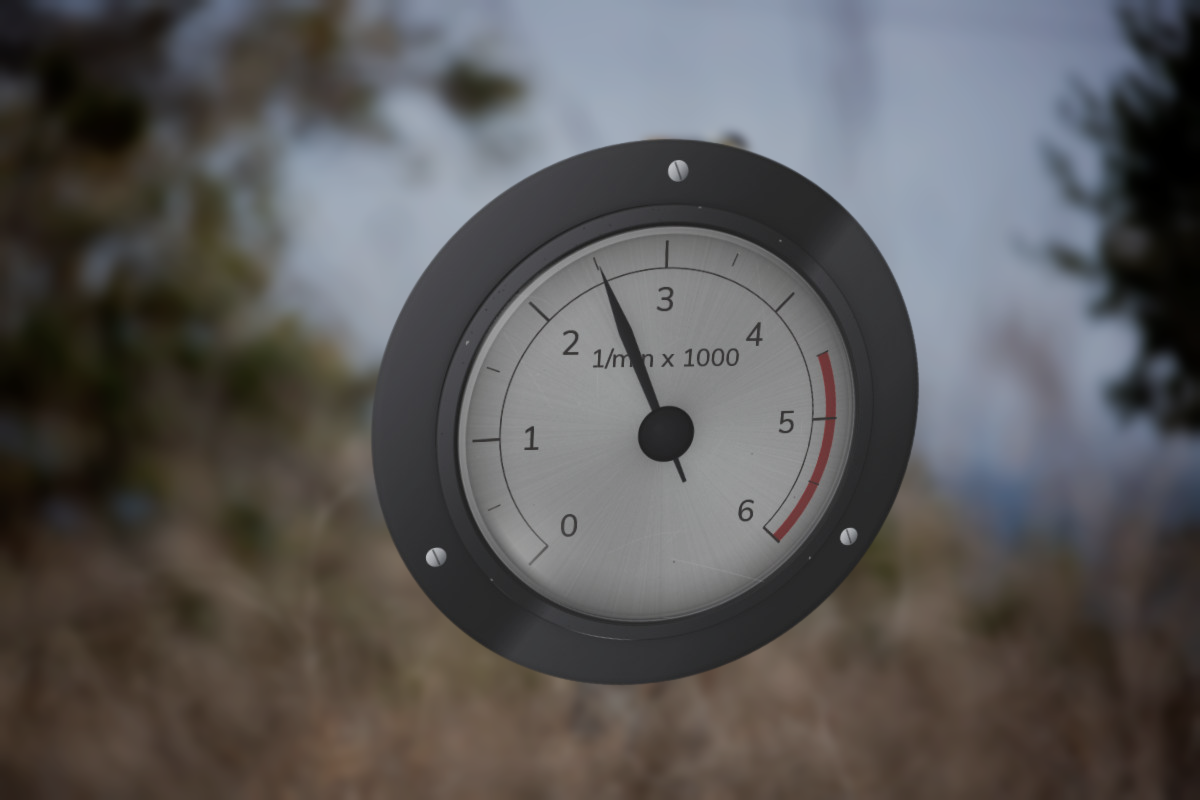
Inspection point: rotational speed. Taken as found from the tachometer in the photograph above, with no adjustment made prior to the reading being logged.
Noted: 2500 rpm
